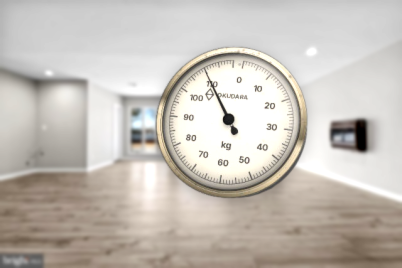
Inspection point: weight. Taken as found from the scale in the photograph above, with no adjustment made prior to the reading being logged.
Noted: 110 kg
